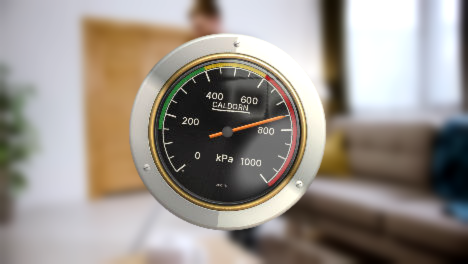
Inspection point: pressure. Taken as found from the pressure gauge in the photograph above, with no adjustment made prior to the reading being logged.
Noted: 750 kPa
